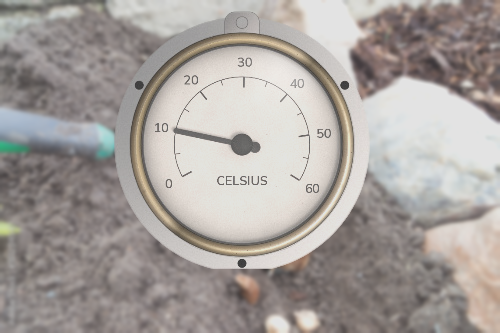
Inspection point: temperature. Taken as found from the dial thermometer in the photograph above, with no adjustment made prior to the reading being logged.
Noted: 10 °C
